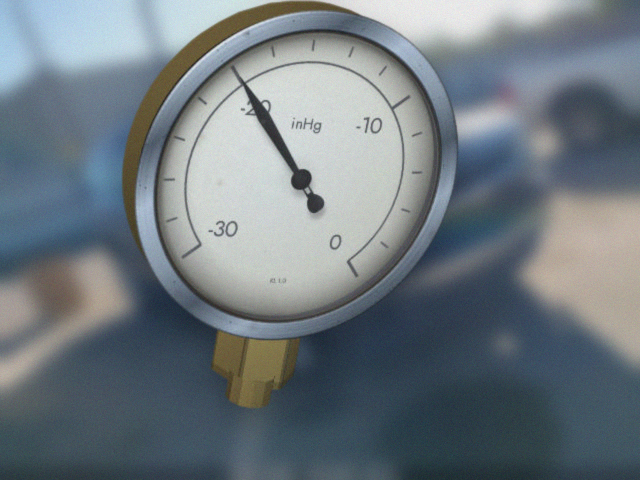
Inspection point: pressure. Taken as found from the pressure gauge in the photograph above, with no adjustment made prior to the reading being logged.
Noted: -20 inHg
